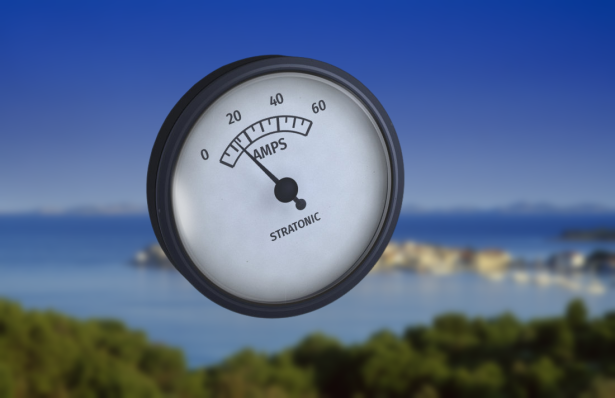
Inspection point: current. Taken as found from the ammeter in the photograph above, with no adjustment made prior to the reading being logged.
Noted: 12.5 A
